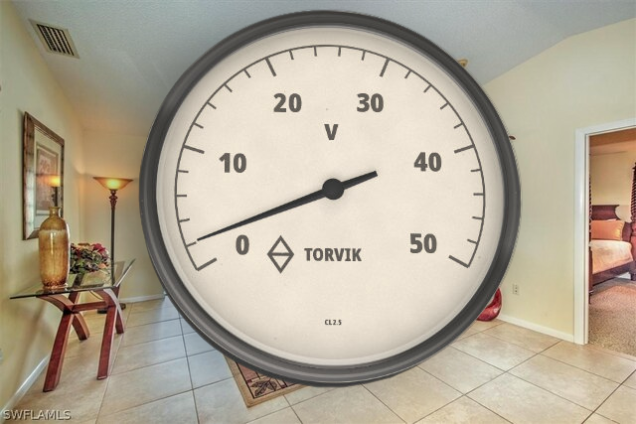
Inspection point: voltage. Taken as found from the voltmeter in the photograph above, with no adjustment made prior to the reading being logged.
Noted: 2 V
